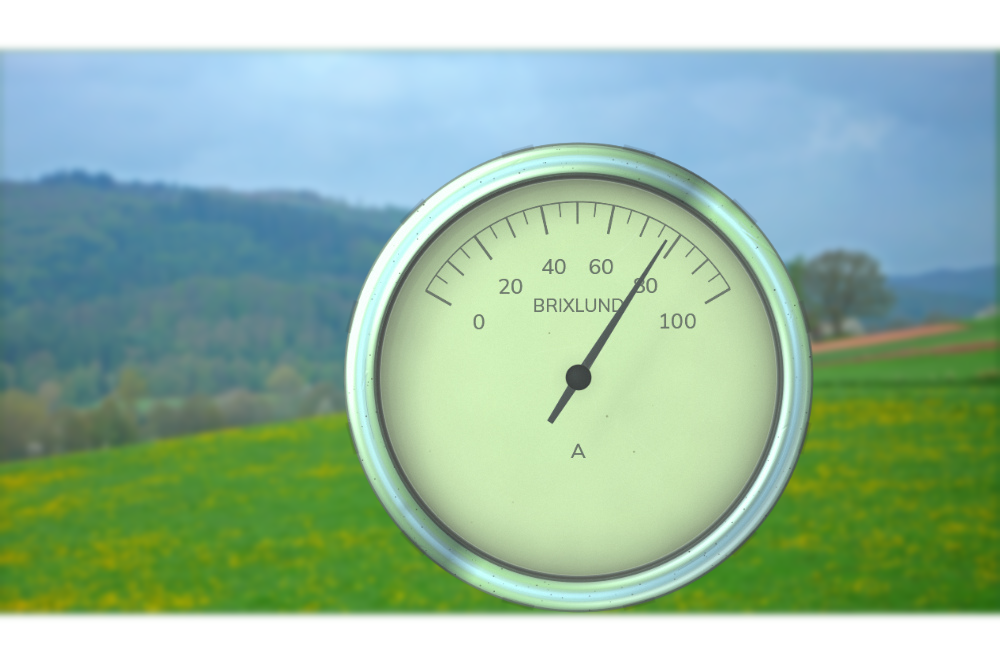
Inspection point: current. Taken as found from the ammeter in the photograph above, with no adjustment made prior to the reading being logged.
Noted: 77.5 A
